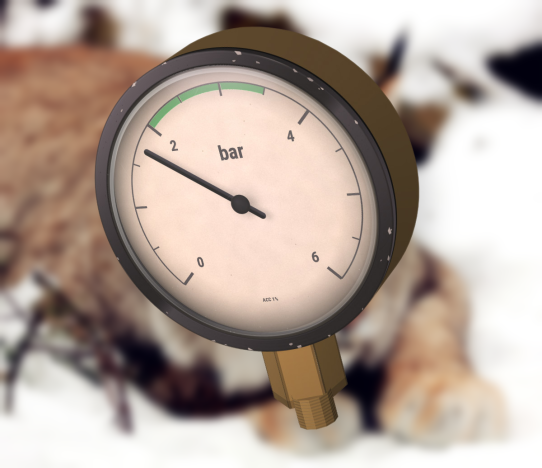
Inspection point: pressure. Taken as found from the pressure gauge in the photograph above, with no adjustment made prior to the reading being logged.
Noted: 1.75 bar
